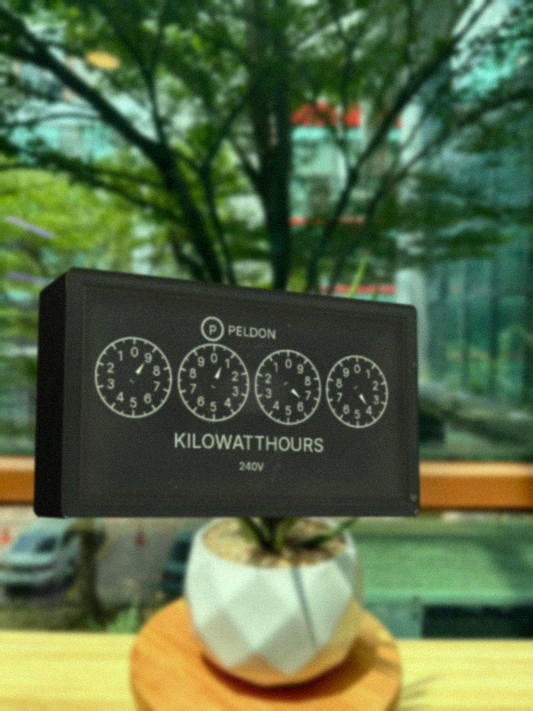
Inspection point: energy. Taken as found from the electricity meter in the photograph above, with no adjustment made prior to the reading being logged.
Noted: 9064 kWh
